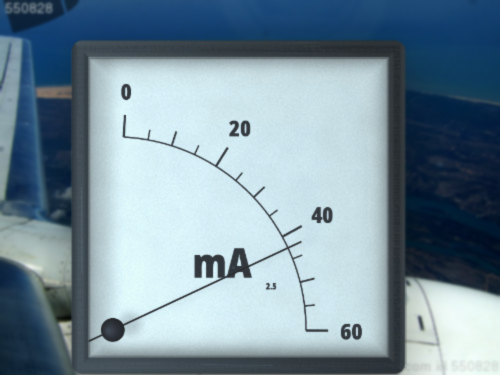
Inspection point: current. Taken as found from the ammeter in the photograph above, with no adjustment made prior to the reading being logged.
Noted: 42.5 mA
